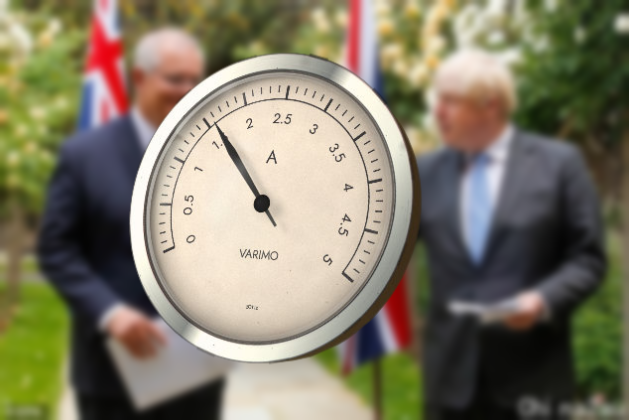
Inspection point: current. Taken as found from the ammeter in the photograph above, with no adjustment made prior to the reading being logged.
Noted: 1.6 A
